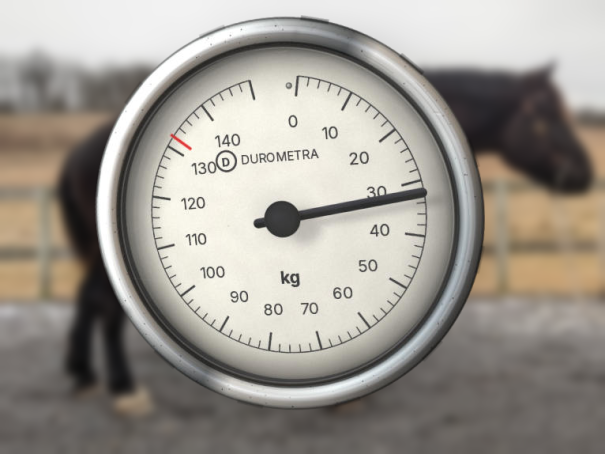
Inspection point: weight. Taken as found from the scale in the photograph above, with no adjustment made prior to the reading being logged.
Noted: 32 kg
